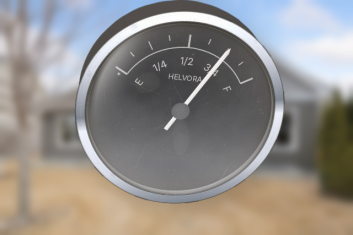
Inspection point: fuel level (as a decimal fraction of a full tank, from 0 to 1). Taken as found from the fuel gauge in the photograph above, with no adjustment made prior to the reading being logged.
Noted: 0.75
